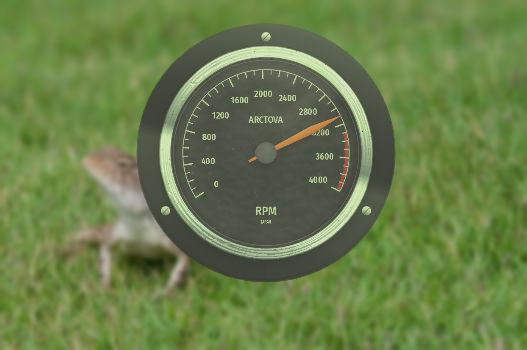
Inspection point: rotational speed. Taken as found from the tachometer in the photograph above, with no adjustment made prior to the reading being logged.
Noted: 3100 rpm
